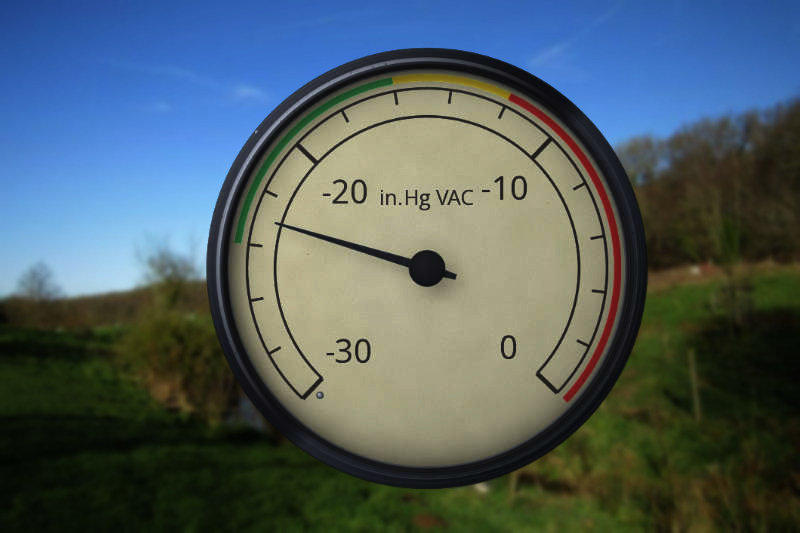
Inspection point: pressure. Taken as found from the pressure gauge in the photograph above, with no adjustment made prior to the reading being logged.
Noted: -23 inHg
